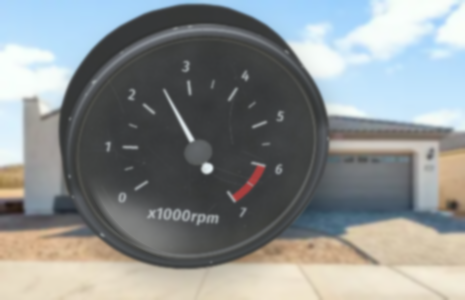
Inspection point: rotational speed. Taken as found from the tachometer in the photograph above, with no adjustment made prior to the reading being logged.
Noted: 2500 rpm
